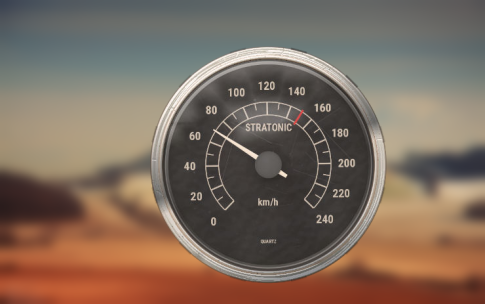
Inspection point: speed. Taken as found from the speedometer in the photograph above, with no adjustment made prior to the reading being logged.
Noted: 70 km/h
